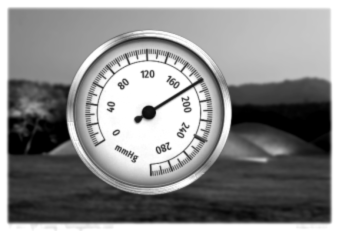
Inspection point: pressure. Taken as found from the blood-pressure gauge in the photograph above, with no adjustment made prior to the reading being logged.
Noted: 180 mmHg
